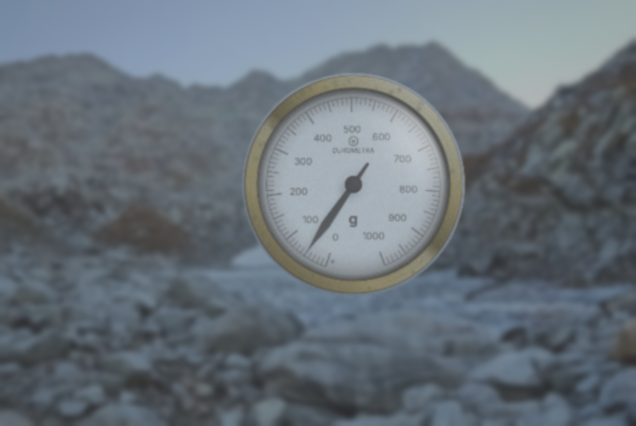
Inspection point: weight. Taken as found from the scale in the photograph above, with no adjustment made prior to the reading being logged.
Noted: 50 g
